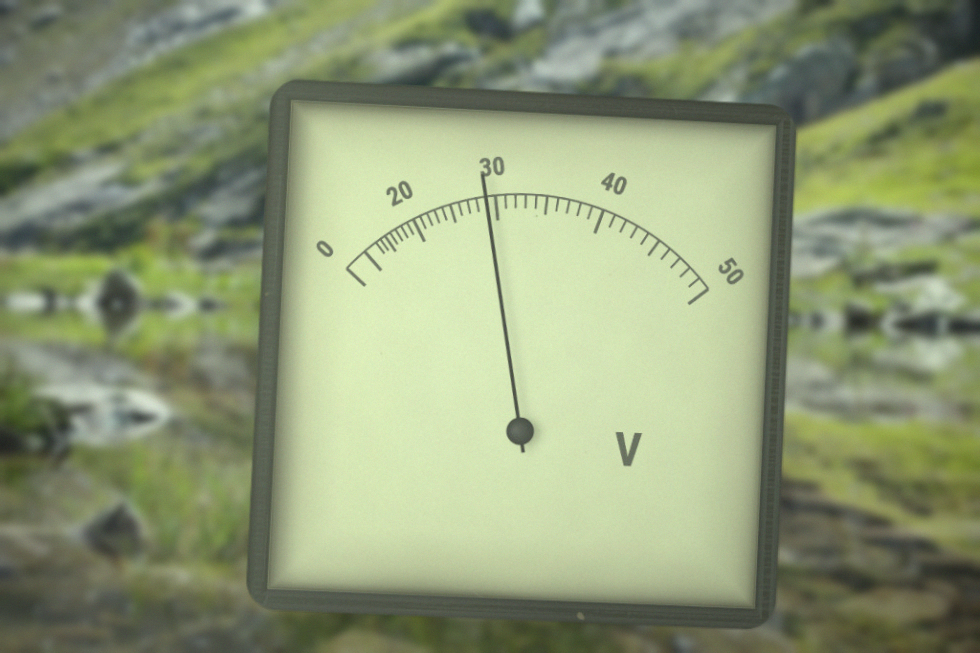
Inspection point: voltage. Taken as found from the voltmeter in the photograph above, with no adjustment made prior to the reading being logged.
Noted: 29 V
